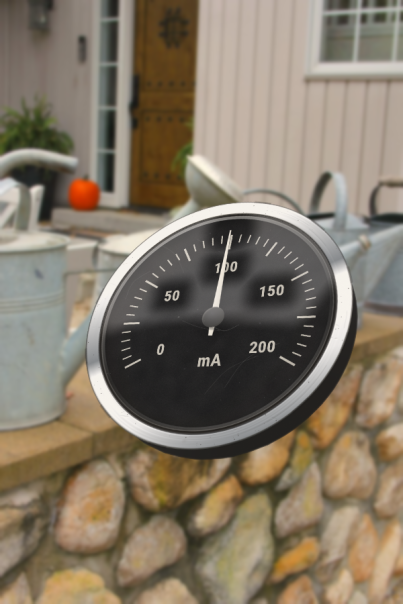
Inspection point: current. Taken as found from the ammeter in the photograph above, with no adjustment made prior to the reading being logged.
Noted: 100 mA
